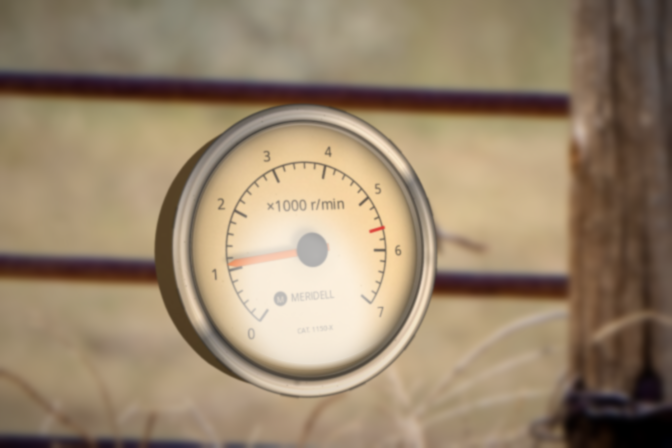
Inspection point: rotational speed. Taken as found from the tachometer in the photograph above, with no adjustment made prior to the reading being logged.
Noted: 1100 rpm
